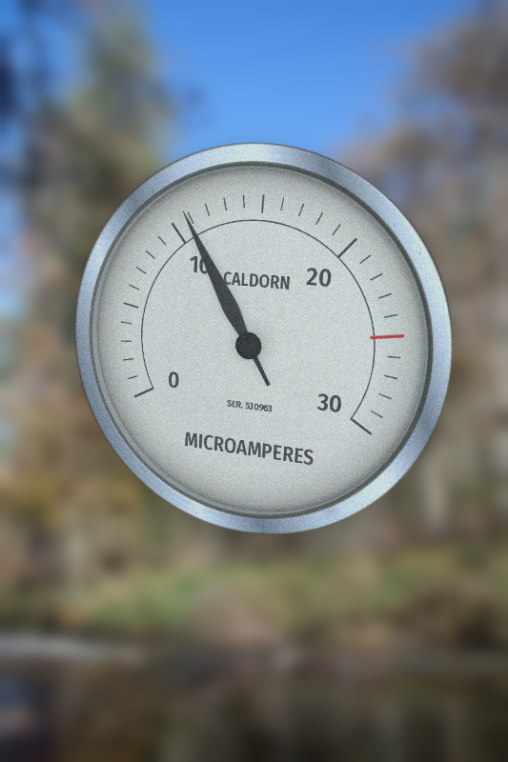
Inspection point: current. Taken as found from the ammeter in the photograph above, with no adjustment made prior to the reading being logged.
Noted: 11 µA
